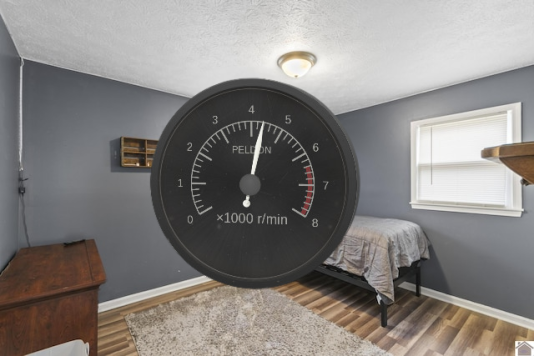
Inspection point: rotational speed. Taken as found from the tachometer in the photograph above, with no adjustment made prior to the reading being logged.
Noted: 4400 rpm
